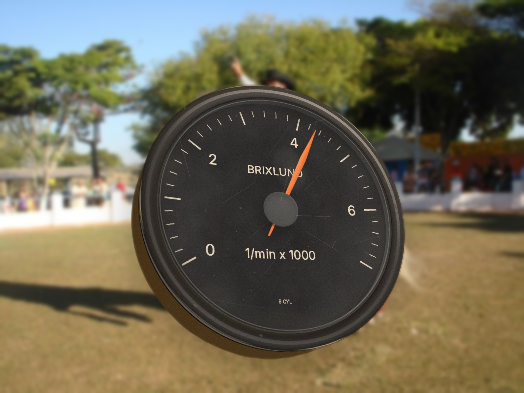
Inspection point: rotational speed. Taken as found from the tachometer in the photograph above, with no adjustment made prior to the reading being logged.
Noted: 4300 rpm
